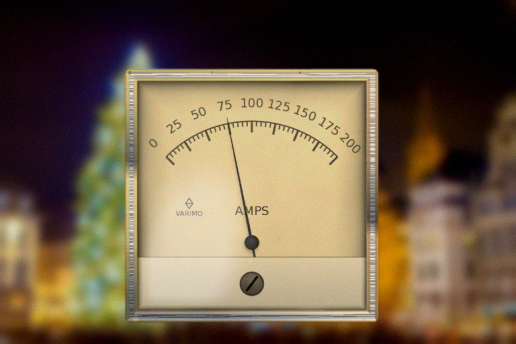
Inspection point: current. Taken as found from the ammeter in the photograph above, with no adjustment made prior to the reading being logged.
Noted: 75 A
